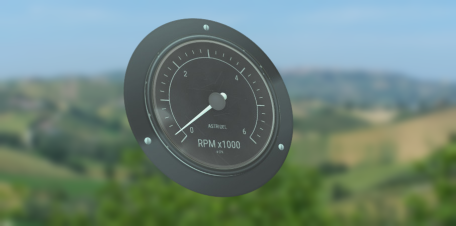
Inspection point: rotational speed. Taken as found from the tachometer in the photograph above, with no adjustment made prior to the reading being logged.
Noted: 200 rpm
